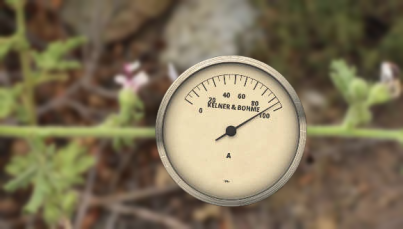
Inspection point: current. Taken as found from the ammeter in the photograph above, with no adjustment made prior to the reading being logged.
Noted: 95 A
